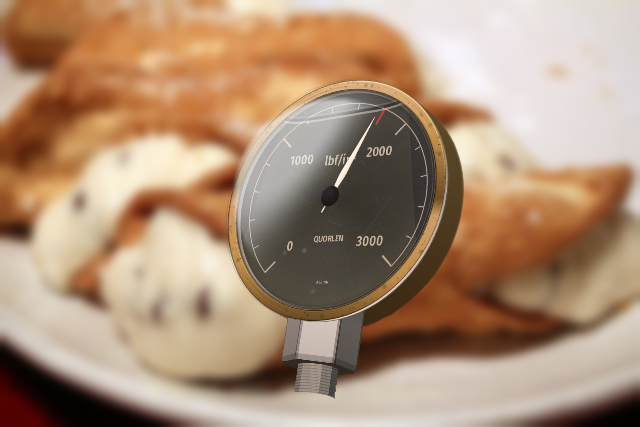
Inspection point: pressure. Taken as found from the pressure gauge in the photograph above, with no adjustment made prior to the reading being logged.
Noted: 1800 psi
